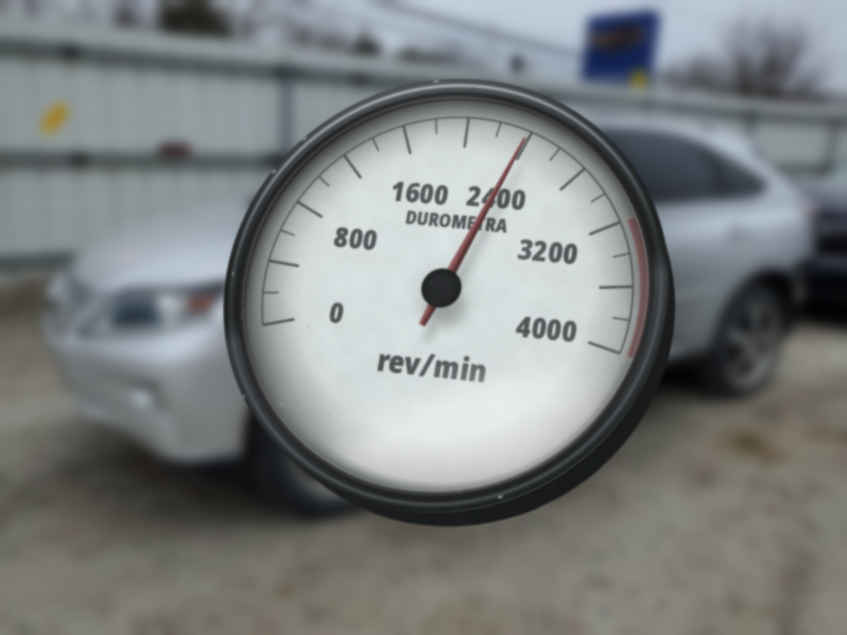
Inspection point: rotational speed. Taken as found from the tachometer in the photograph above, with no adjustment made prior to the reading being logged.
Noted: 2400 rpm
